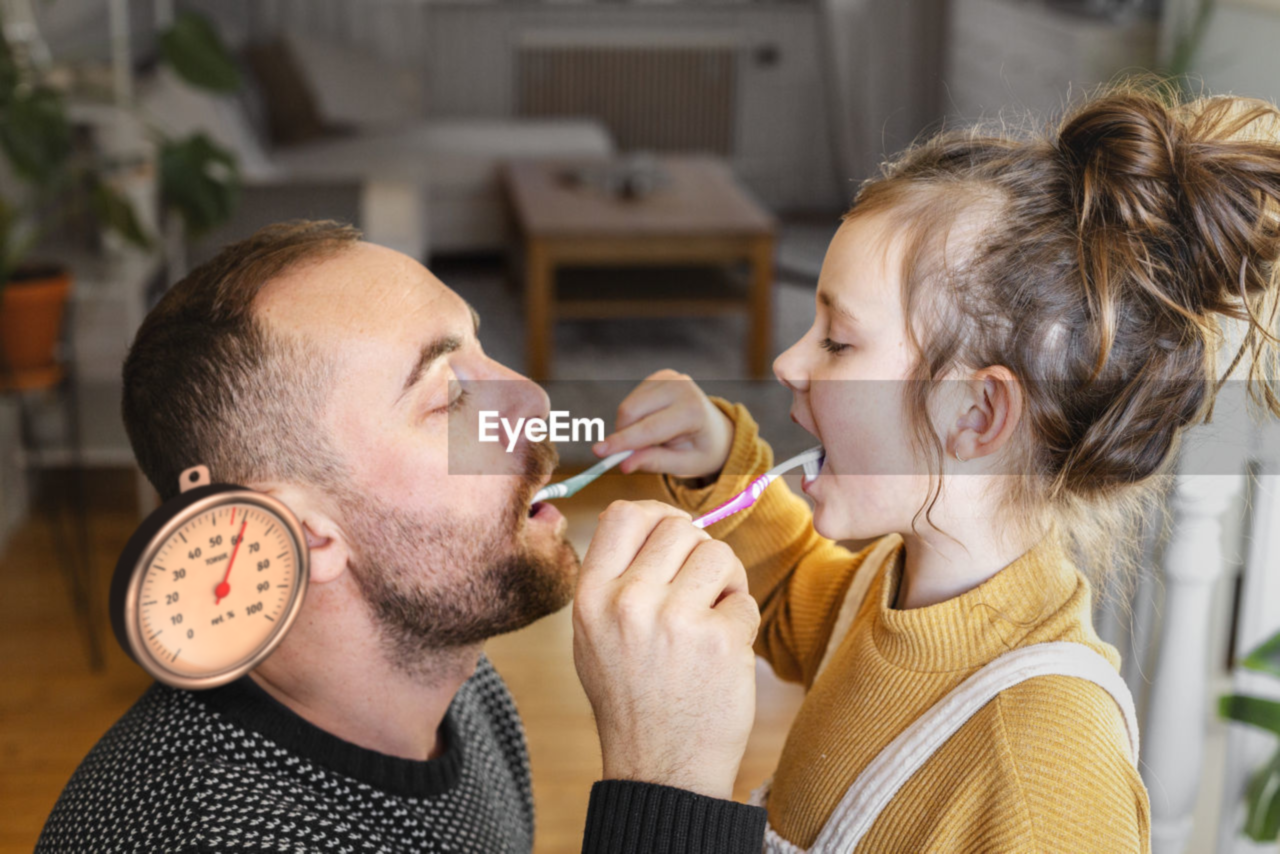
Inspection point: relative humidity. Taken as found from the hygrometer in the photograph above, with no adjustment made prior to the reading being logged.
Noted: 60 %
